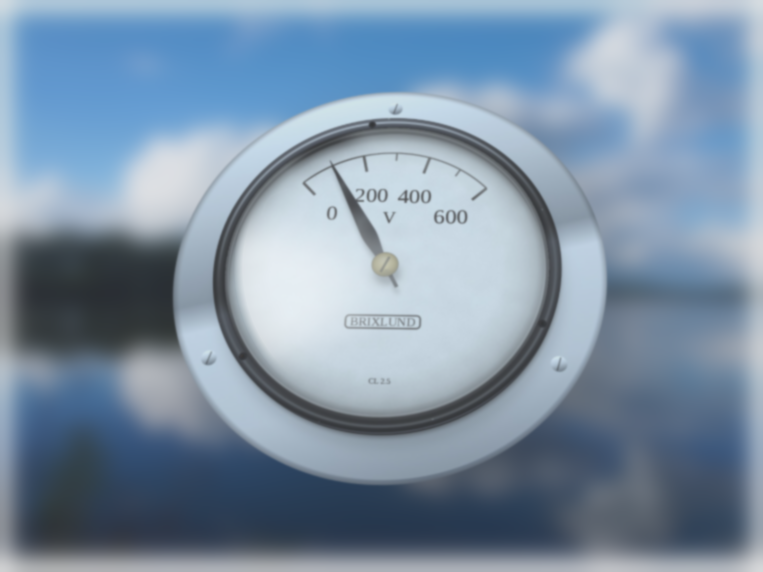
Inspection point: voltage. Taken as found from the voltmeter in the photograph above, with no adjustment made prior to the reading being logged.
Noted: 100 V
